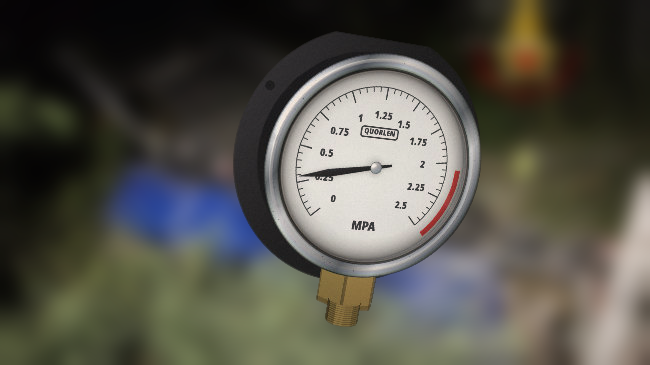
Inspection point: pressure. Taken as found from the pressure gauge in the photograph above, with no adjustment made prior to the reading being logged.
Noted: 0.3 MPa
